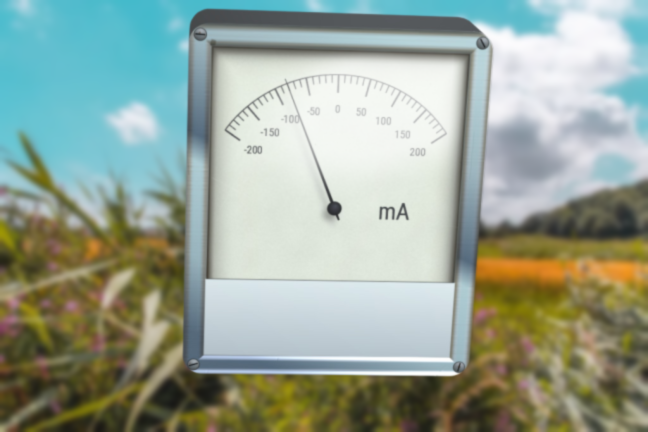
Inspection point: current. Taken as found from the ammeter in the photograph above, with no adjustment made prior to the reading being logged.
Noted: -80 mA
